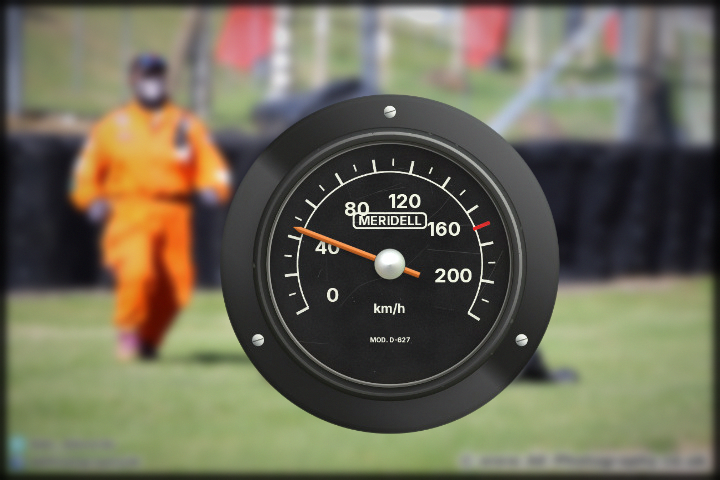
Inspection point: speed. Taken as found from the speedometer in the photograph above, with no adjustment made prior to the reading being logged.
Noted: 45 km/h
